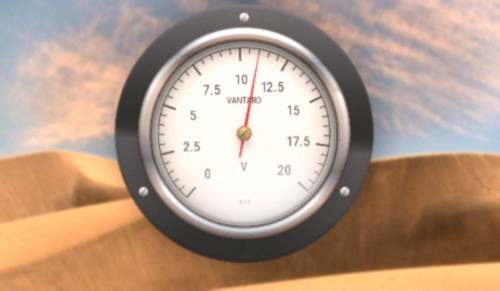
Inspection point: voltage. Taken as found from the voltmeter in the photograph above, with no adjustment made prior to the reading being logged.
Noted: 11 V
